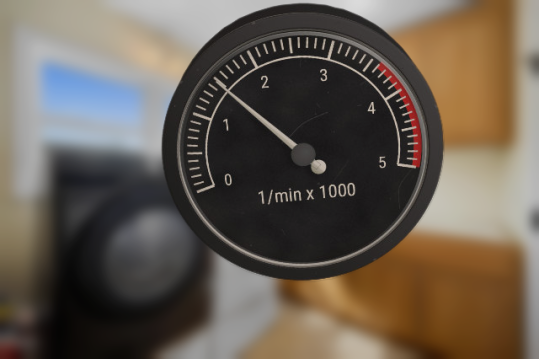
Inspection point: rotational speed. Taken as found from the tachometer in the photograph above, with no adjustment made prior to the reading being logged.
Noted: 1500 rpm
